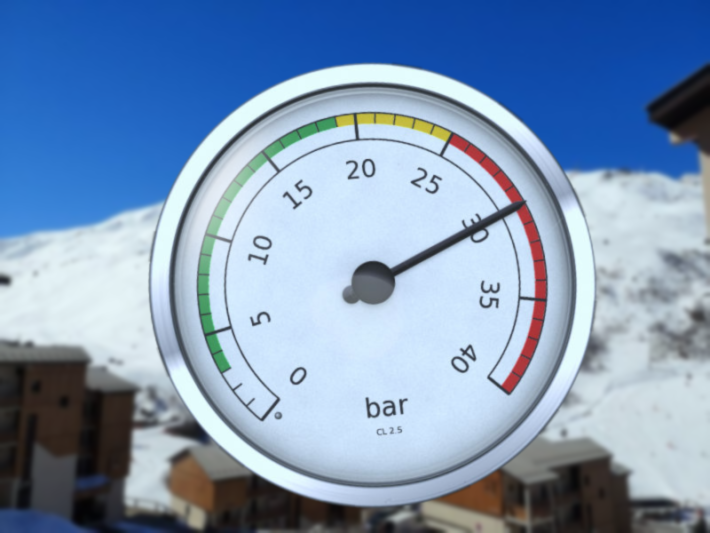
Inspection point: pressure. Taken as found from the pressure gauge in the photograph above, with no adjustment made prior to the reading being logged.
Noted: 30 bar
